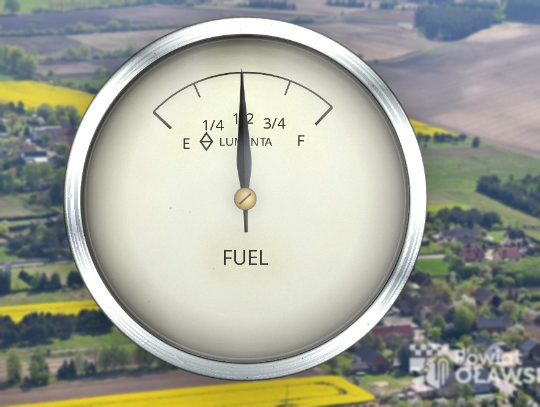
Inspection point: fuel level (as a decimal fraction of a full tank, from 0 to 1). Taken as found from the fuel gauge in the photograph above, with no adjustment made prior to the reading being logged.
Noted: 0.5
